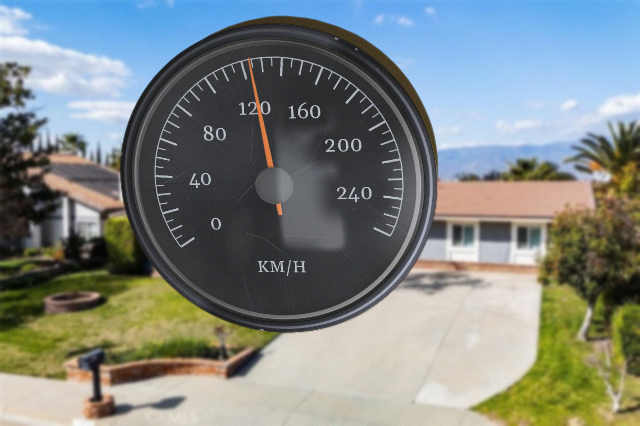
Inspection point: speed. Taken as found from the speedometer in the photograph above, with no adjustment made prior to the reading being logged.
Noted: 125 km/h
